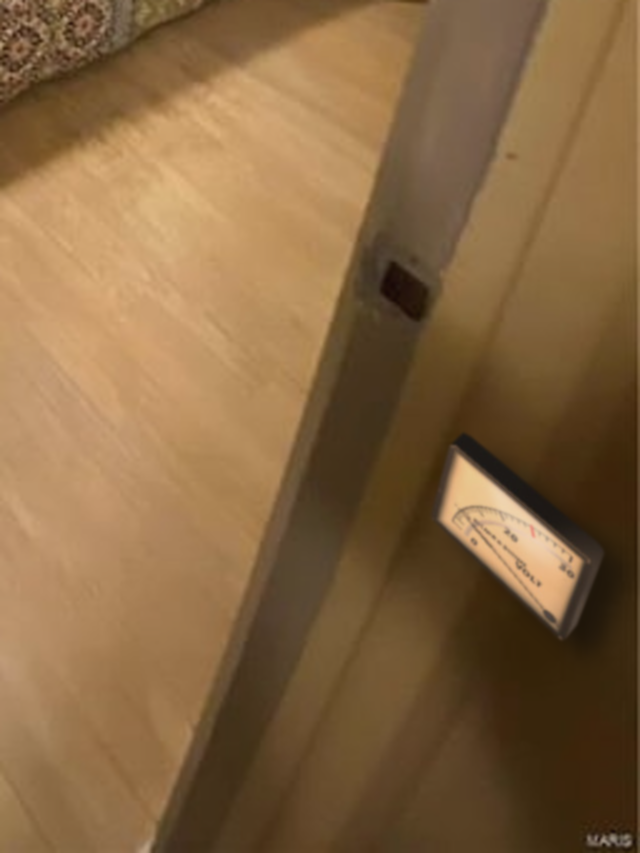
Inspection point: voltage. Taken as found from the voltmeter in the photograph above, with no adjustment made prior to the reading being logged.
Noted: 10 V
